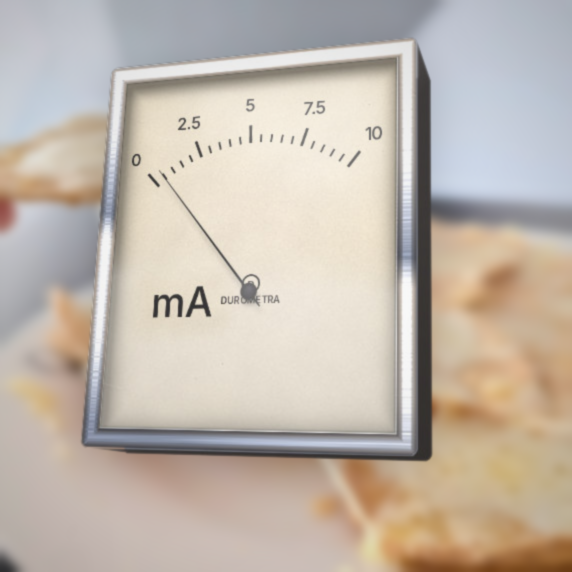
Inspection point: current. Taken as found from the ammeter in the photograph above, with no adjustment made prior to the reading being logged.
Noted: 0.5 mA
